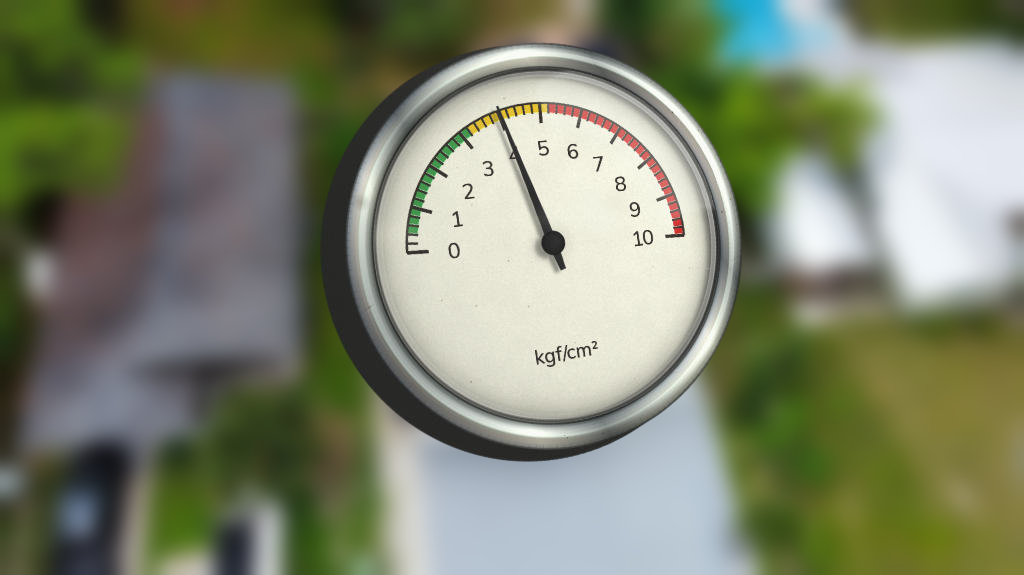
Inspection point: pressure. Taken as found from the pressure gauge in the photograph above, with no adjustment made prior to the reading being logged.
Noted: 4 kg/cm²
